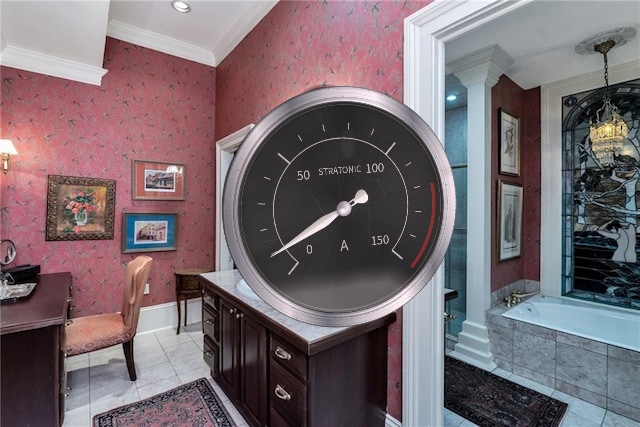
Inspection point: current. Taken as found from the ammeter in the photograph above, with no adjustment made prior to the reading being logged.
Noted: 10 A
